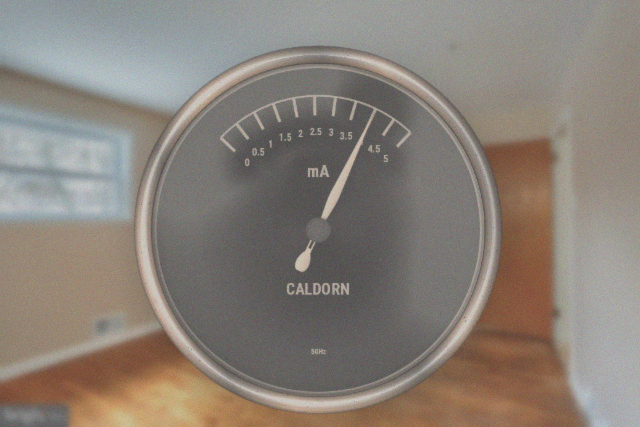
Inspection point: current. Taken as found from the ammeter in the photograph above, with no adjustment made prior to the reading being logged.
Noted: 4 mA
